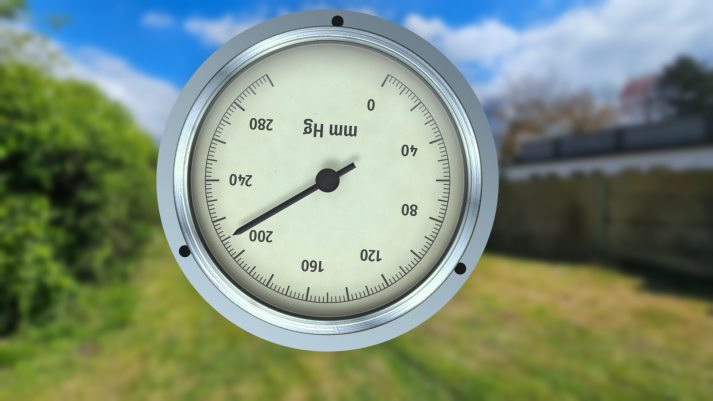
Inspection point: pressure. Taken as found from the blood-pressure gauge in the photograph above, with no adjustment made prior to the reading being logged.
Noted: 210 mmHg
